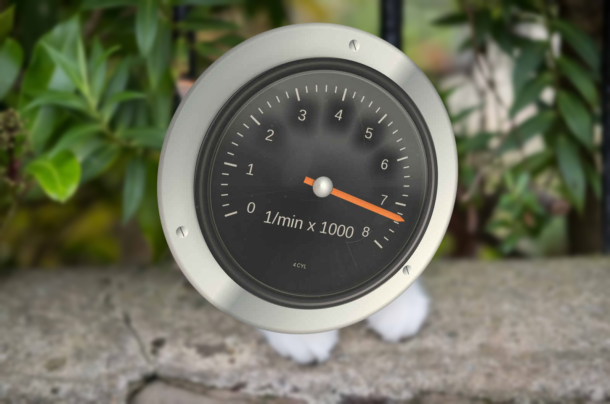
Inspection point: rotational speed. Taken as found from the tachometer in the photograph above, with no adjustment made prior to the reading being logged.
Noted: 7300 rpm
